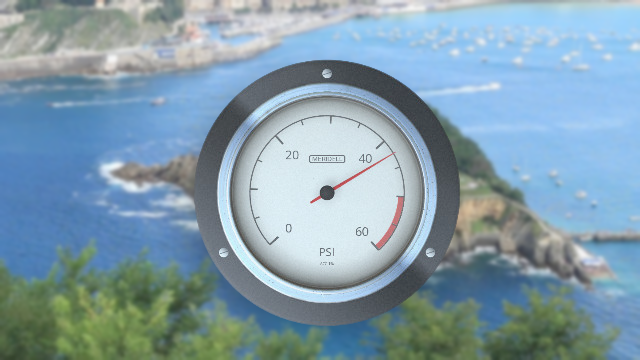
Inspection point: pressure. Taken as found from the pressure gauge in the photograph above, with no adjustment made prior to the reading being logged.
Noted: 42.5 psi
